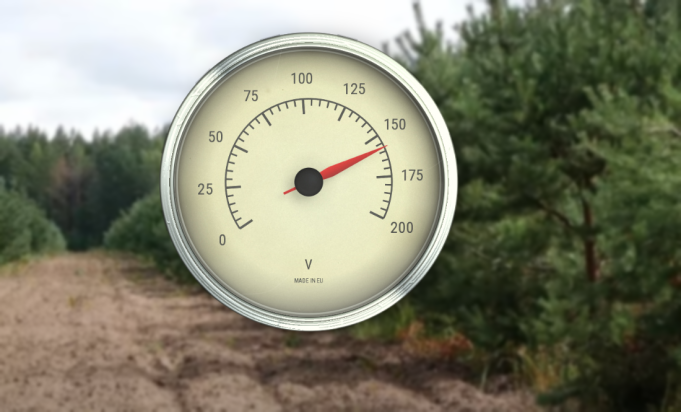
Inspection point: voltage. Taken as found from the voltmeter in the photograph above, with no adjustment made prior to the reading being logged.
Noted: 157.5 V
